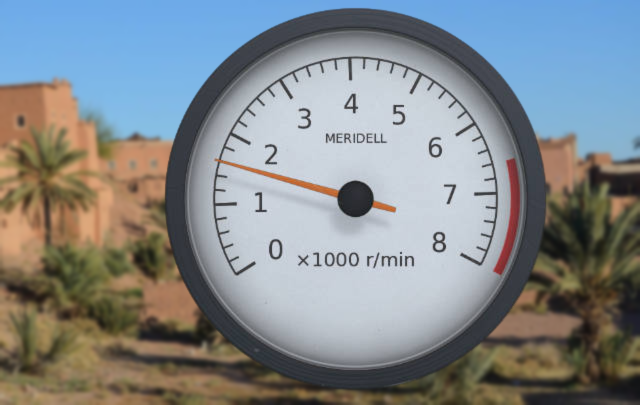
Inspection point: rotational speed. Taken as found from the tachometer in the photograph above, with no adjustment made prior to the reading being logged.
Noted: 1600 rpm
